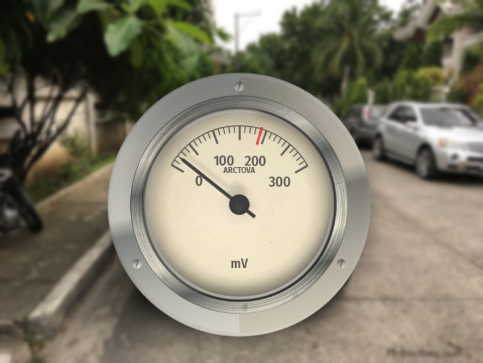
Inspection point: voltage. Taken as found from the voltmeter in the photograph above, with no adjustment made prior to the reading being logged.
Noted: 20 mV
